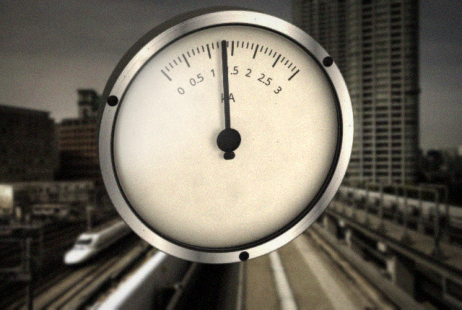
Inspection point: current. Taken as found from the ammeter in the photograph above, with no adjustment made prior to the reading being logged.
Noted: 1.3 kA
